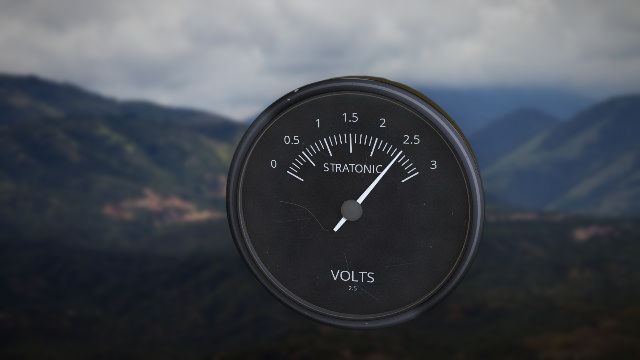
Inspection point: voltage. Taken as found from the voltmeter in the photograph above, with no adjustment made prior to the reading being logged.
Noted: 2.5 V
